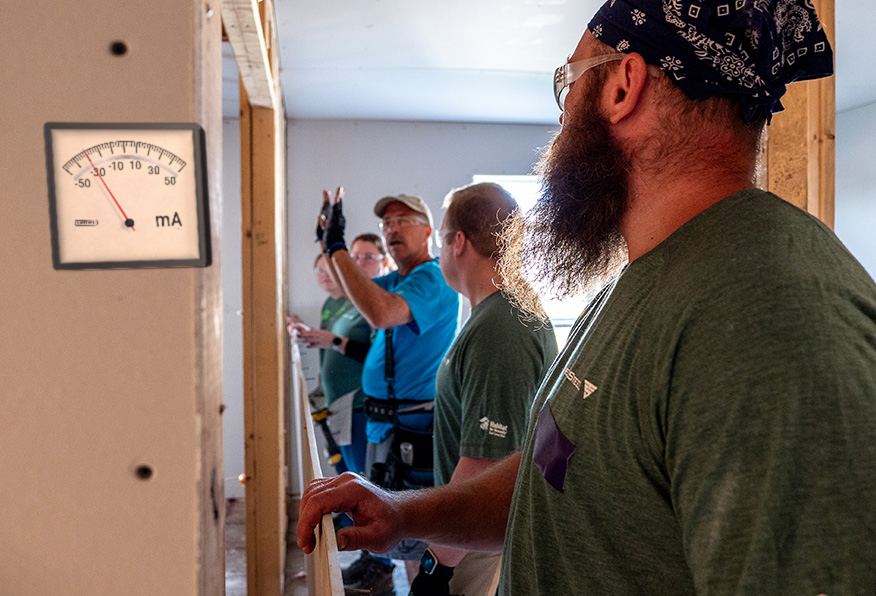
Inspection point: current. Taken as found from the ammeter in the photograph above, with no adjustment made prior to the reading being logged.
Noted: -30 mA
